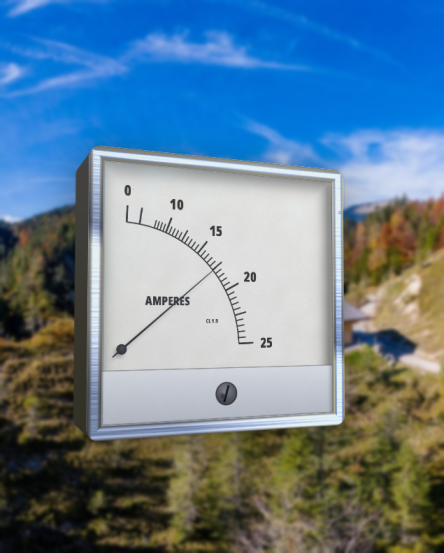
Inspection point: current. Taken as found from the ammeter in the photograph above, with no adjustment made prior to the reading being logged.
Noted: 17.5 A
